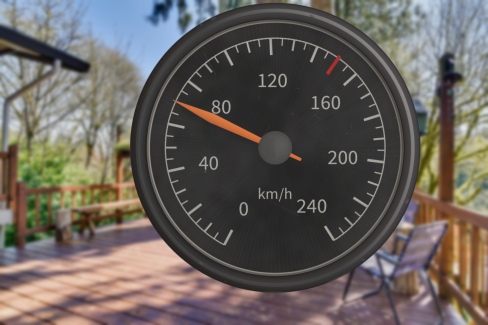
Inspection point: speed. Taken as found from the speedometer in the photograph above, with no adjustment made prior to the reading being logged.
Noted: 70 km/h
